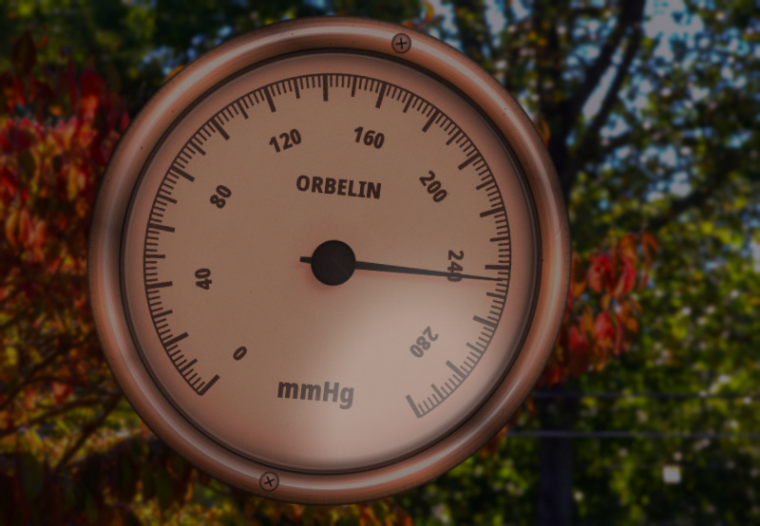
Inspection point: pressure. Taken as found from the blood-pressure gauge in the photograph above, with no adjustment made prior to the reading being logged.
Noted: 244 mmHg
